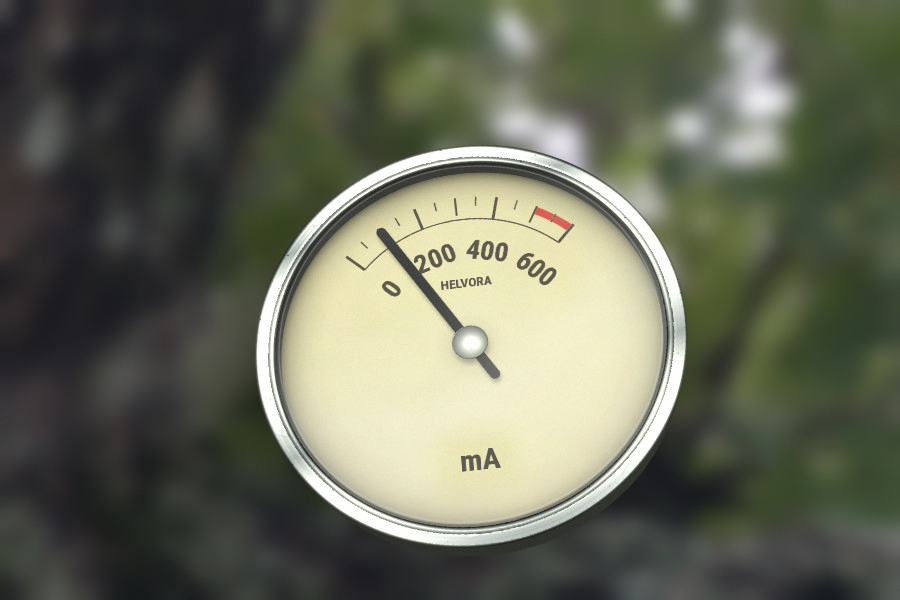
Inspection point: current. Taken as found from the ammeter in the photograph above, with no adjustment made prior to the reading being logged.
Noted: 100 mA
